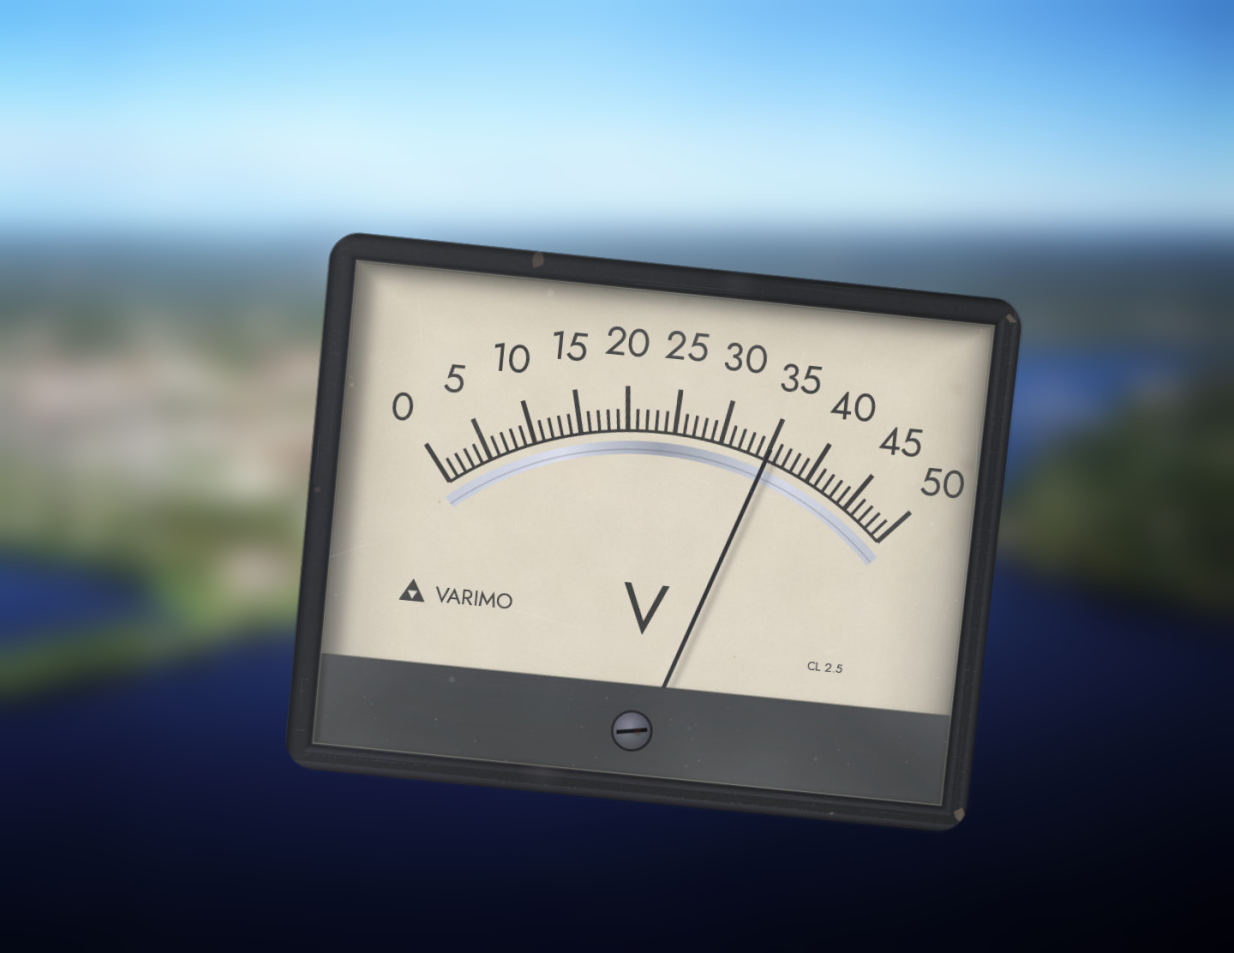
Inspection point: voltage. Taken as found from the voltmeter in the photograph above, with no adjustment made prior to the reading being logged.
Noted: 35 V
